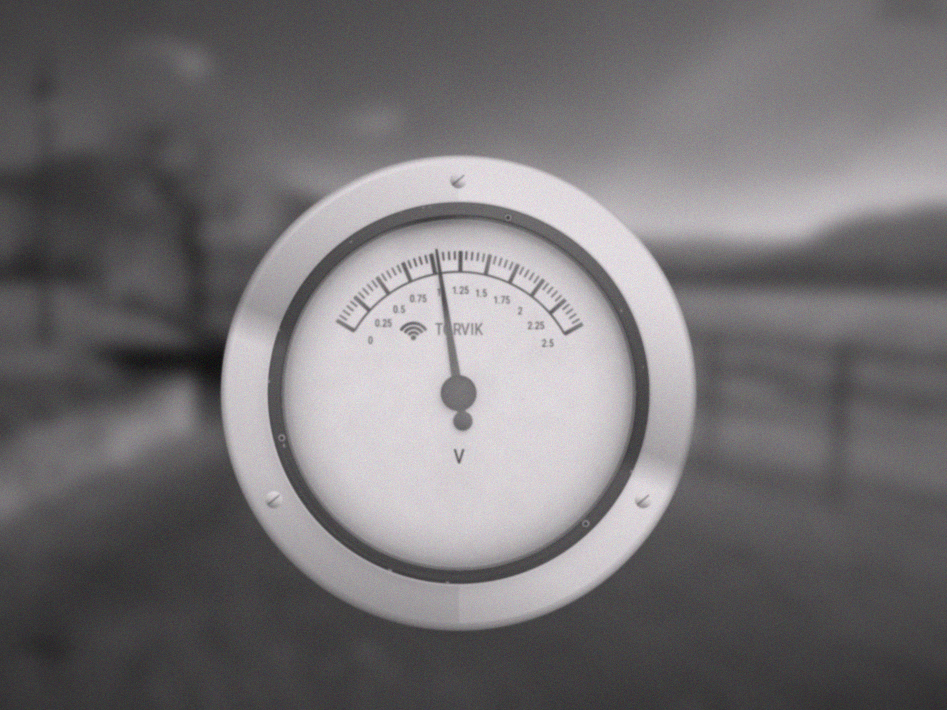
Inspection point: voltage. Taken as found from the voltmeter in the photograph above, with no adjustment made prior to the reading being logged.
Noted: 1.05 V
